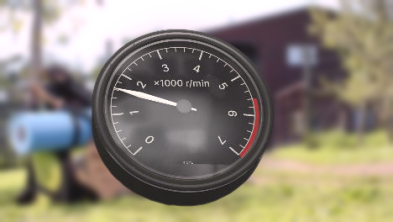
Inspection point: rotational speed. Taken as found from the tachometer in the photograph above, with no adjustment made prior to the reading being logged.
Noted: 1600 rpm
